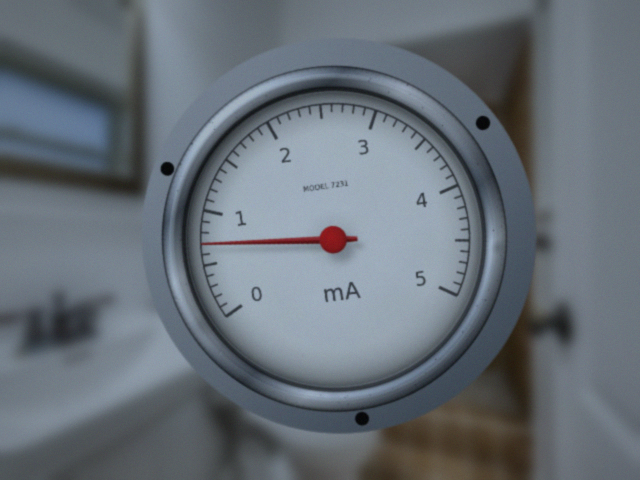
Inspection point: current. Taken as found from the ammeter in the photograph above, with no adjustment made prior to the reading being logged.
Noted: 0.7 mA
